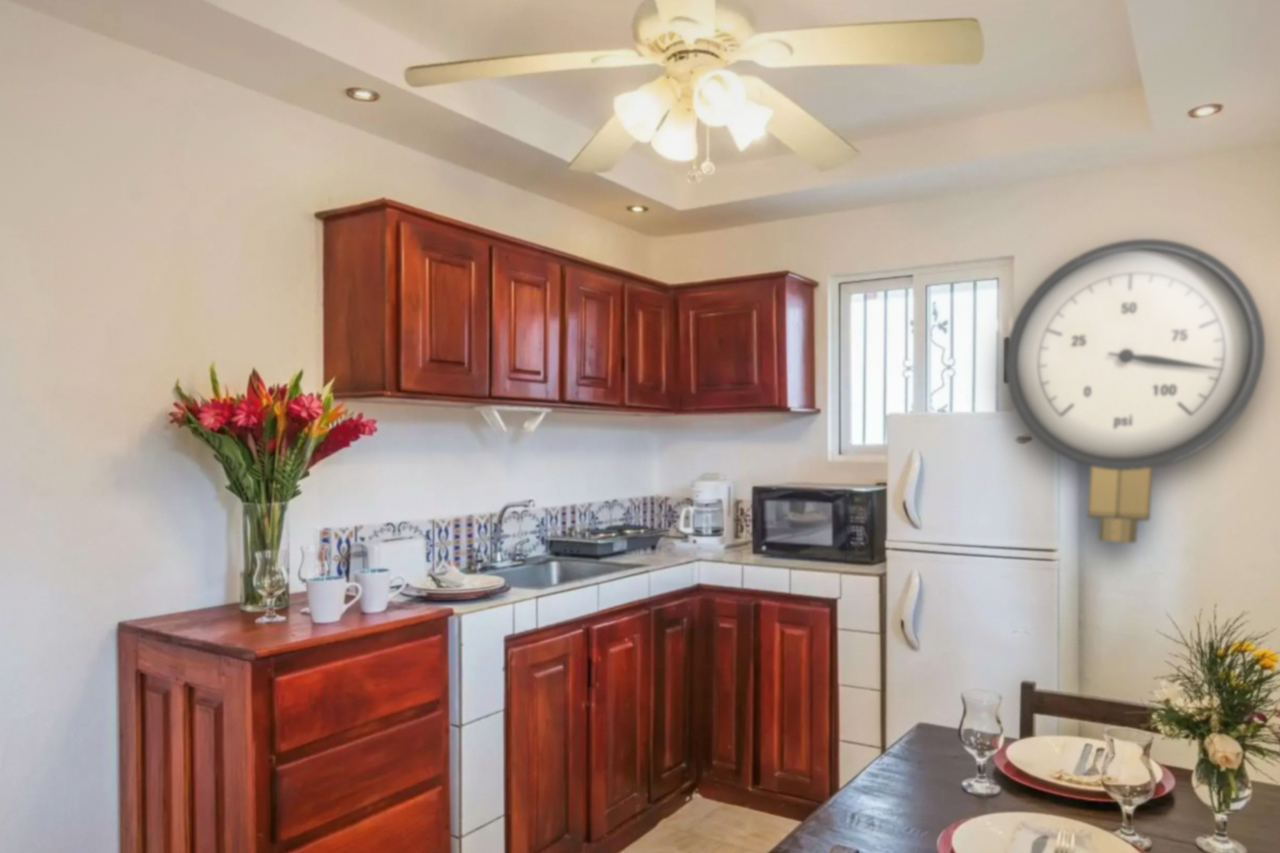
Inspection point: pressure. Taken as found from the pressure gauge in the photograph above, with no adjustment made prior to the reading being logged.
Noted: 87.5 psi
